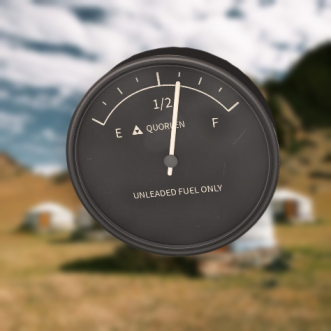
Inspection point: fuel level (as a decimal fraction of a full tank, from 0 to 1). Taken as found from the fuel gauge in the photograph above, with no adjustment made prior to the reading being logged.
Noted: 0.625
